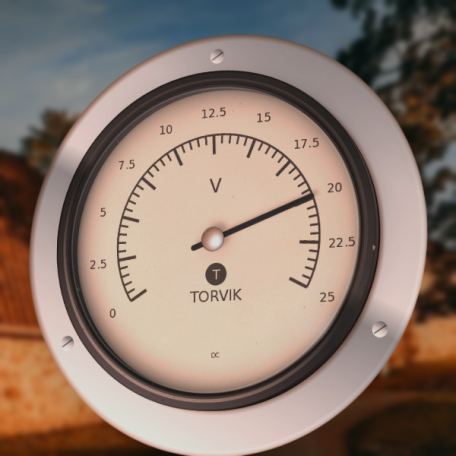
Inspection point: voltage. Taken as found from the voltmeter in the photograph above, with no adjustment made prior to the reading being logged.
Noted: 20 V
